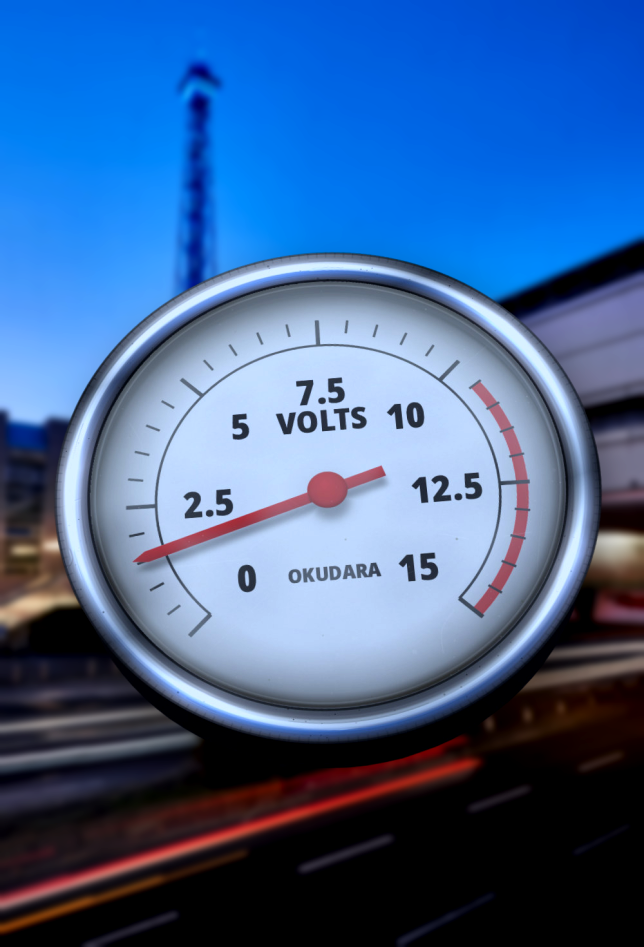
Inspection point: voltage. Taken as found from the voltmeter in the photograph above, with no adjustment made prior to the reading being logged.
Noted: 1.5 V
